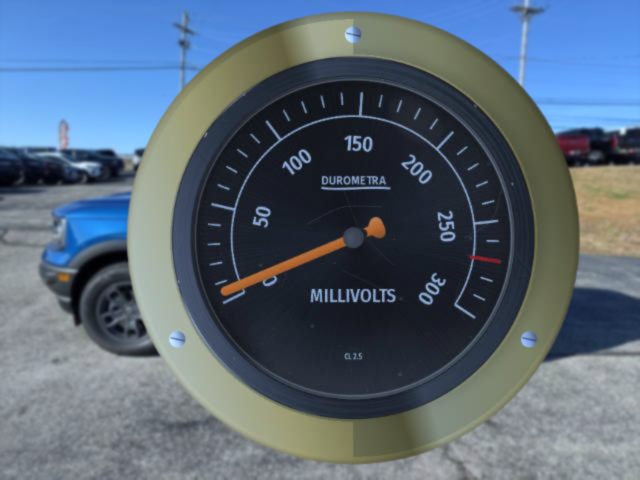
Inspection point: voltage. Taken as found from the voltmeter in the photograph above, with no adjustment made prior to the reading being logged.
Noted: 5 mV
